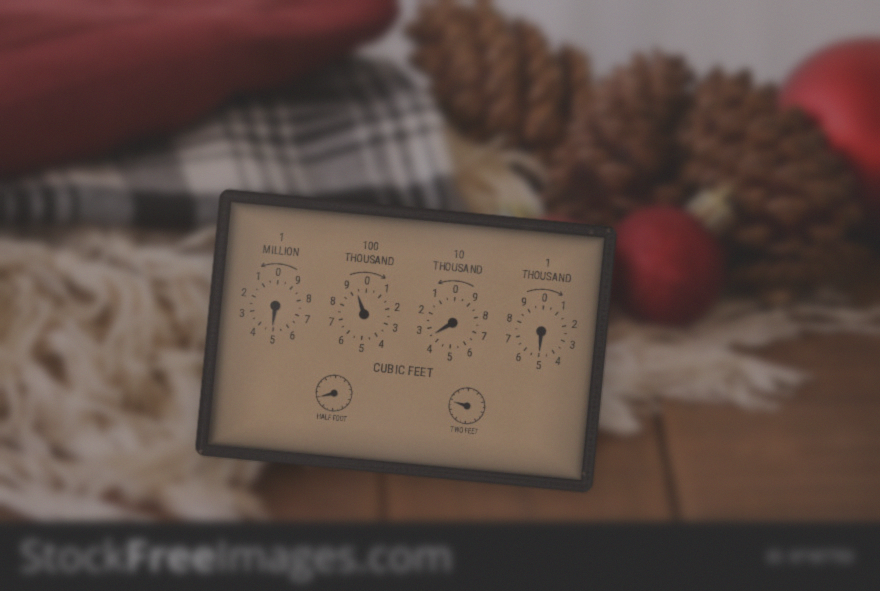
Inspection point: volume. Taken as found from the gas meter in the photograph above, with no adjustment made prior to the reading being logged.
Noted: 493500 ft³
